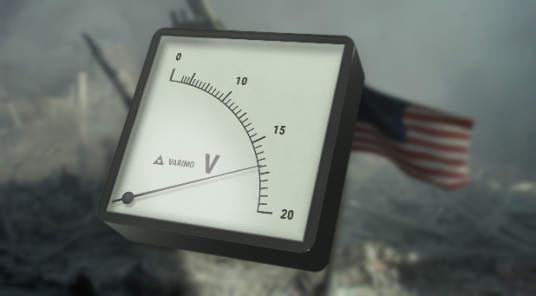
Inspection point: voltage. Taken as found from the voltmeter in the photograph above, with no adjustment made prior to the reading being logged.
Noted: 17 V
